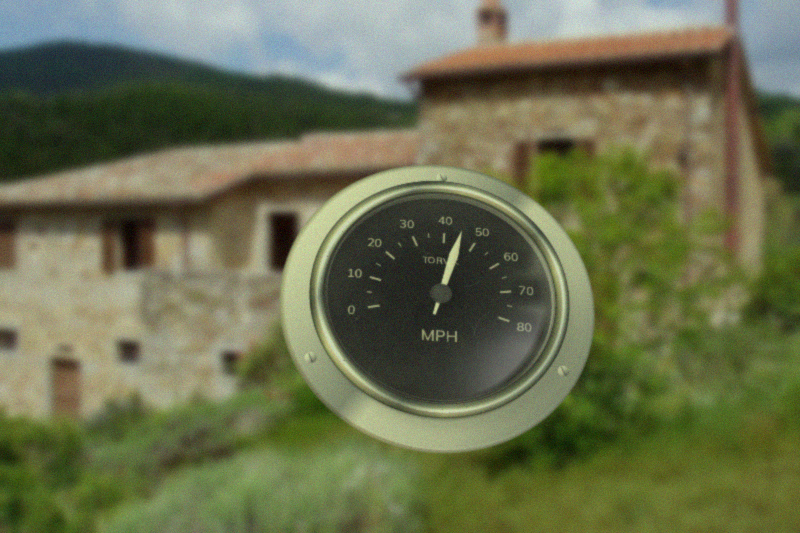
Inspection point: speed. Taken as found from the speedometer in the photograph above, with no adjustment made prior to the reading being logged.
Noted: 45 mph
